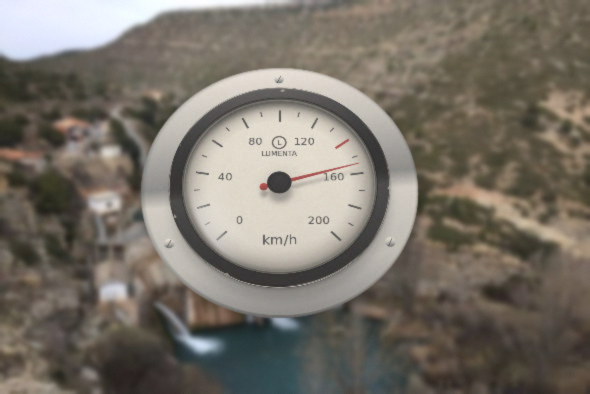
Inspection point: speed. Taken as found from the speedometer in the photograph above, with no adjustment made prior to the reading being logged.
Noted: 155 km/h
